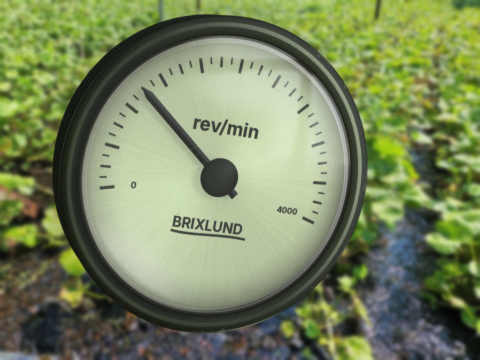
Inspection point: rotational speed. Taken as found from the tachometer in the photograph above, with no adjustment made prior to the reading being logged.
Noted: 1000 rpm
